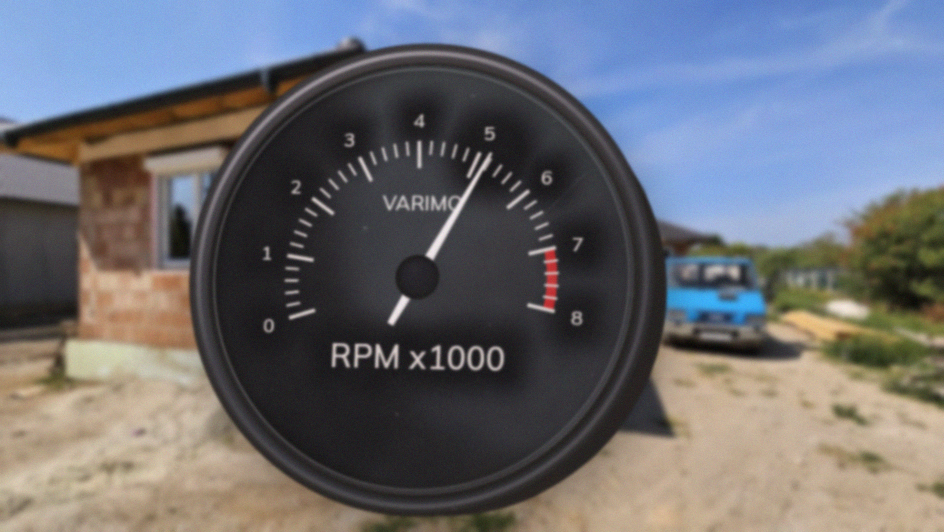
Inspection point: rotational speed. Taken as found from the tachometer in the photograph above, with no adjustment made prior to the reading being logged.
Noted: 5200 rpm
